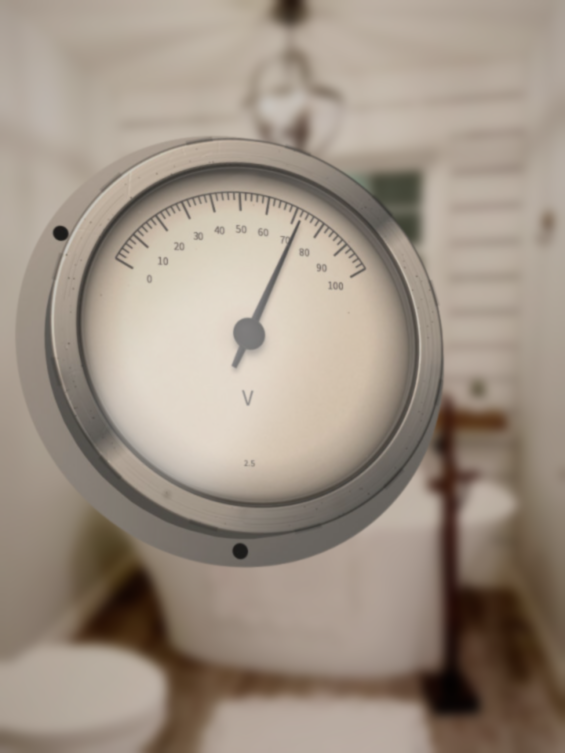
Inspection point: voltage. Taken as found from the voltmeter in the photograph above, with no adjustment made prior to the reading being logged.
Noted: 72 V
